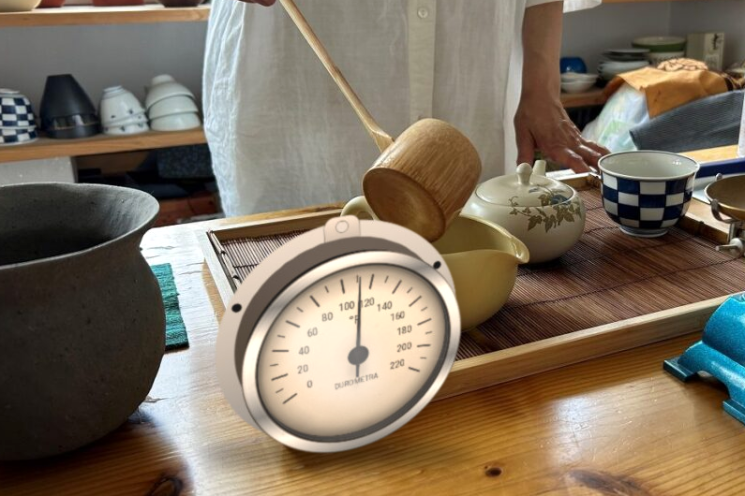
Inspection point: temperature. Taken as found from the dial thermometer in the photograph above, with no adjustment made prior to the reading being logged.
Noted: 110 °F
